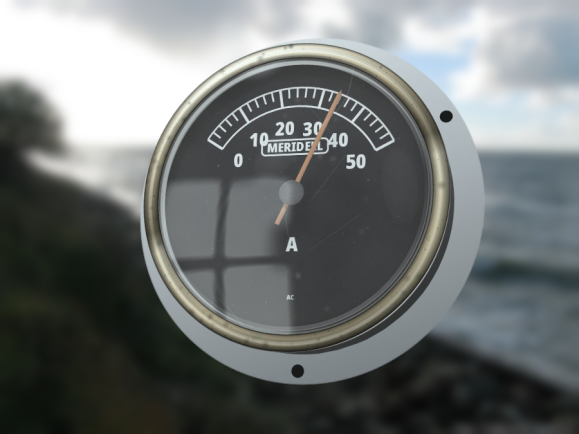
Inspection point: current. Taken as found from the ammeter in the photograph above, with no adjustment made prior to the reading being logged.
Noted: 34 A
